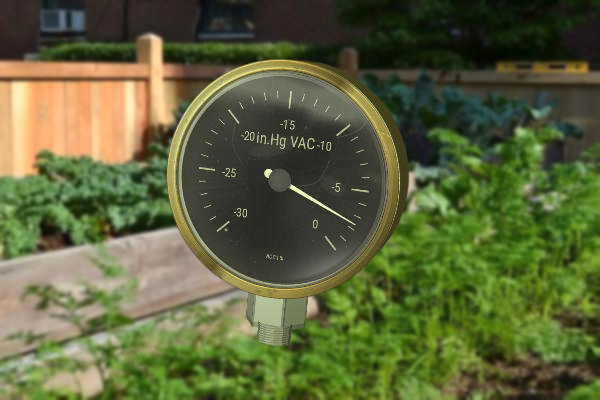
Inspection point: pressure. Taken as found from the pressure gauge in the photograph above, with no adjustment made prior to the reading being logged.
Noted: -2.5 inHg
